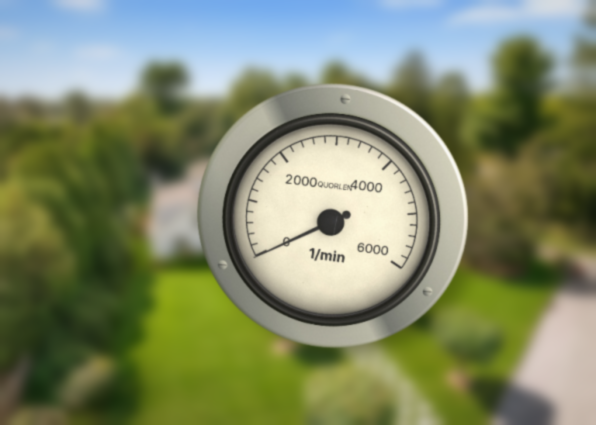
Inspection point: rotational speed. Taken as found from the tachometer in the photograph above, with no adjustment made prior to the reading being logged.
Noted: 0 rpm
